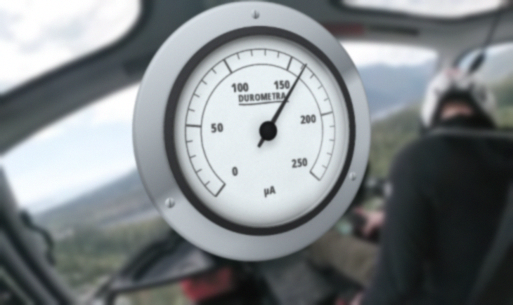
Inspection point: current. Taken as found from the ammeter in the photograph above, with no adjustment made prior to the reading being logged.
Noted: 160 µA
